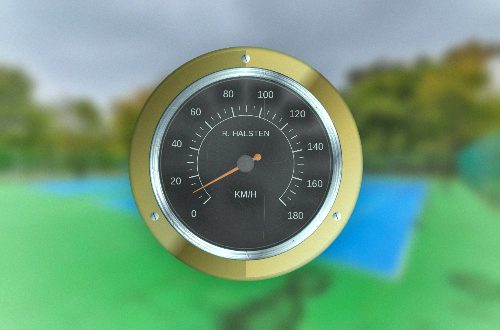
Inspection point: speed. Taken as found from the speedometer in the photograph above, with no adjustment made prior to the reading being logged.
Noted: 10 km/h
